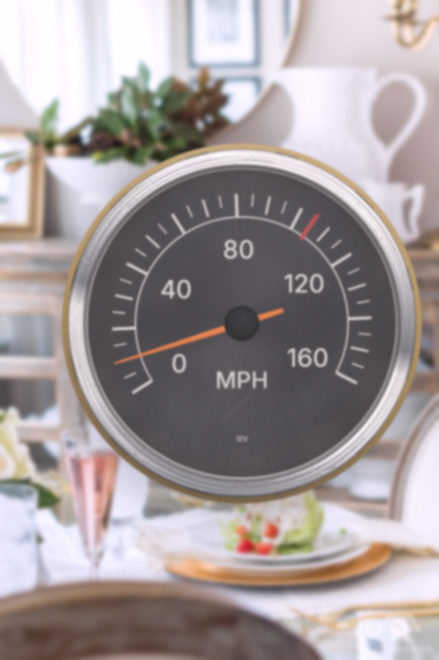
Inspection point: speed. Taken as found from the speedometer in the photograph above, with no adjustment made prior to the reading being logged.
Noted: 10 mph
